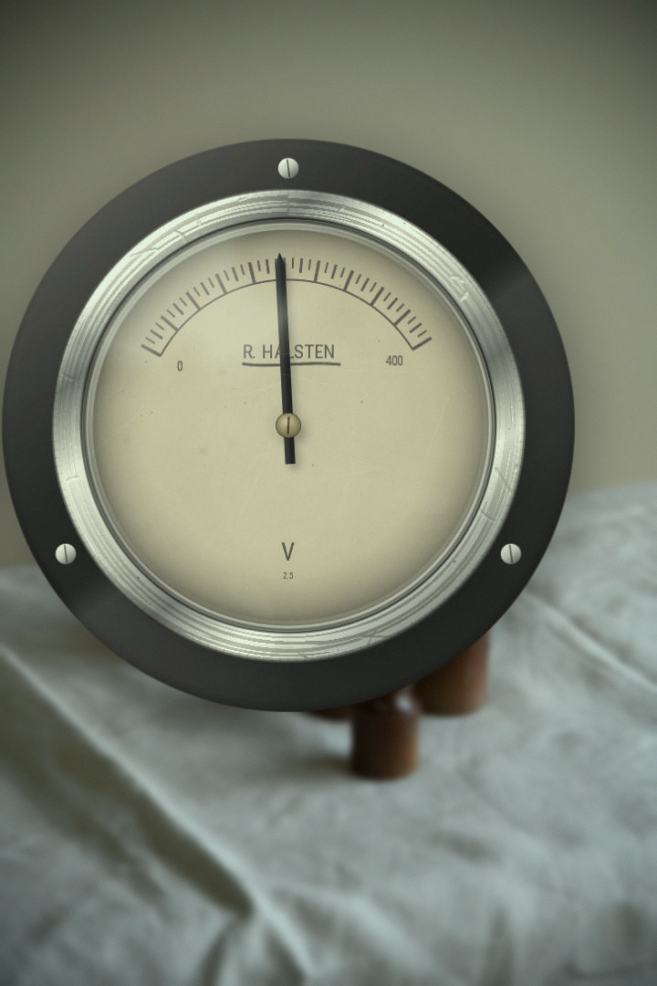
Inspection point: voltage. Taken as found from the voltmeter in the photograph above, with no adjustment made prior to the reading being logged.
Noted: 195 V
